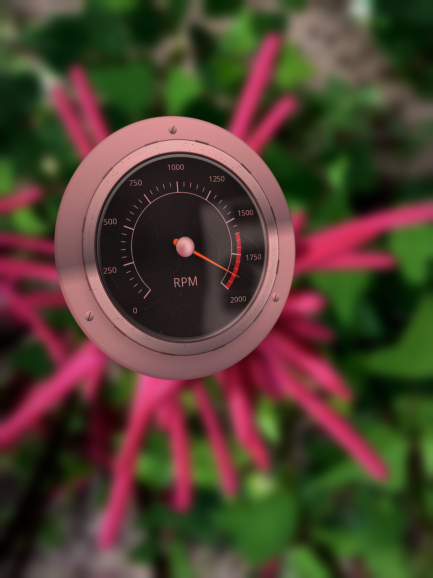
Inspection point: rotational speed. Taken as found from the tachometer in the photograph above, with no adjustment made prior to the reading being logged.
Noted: 1900 rpm
